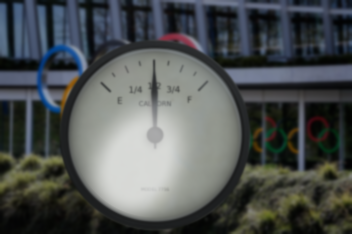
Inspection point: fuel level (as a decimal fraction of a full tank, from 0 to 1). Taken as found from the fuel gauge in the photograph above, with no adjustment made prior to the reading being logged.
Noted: 0.5
